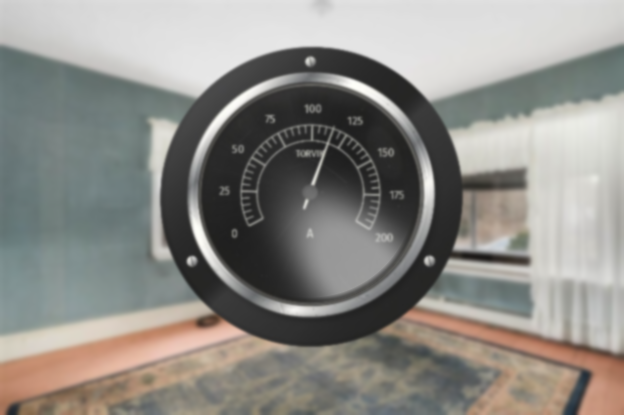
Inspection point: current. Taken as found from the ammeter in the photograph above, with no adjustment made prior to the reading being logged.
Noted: 115 A
